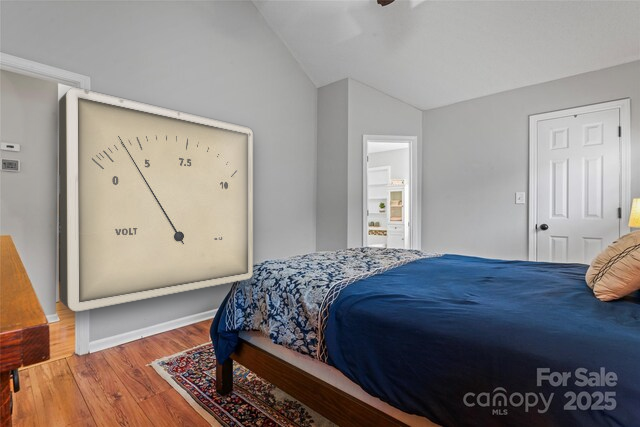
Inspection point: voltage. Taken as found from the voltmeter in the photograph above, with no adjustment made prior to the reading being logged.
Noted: 4 V
